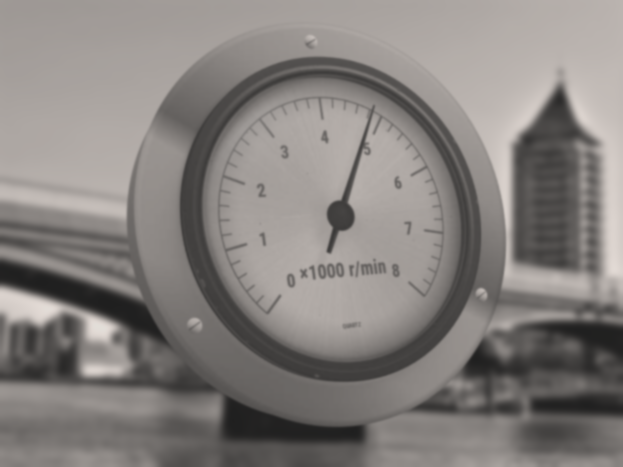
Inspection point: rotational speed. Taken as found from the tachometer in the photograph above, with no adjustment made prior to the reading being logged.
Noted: 4800 rpm
